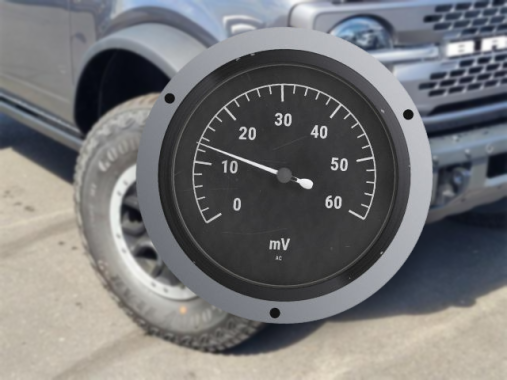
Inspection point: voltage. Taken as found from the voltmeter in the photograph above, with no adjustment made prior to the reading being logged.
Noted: 13 mV
